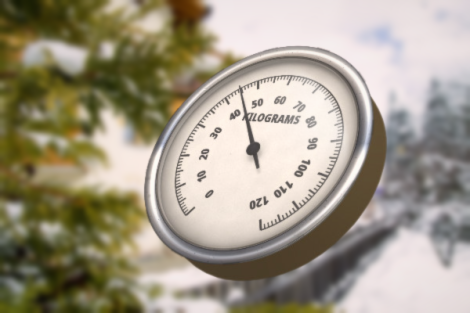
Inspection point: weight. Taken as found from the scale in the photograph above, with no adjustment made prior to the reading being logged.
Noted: 45 kg
